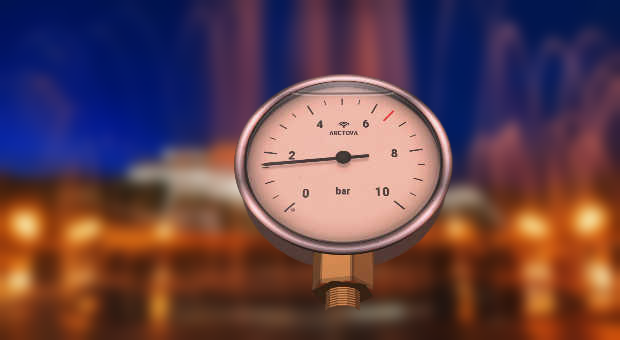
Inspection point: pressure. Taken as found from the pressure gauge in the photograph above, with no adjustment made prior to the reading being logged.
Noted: 1.5 bar
